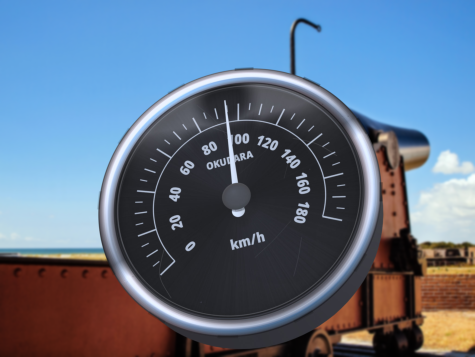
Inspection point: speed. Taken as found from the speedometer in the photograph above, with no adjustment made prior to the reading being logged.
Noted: 95 km/h
